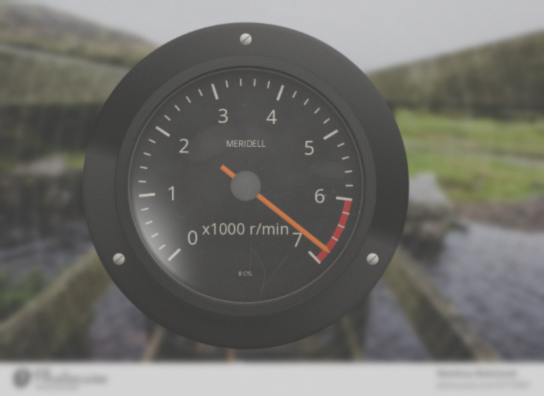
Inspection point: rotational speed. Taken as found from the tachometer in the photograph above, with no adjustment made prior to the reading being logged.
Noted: 6800 rpm
